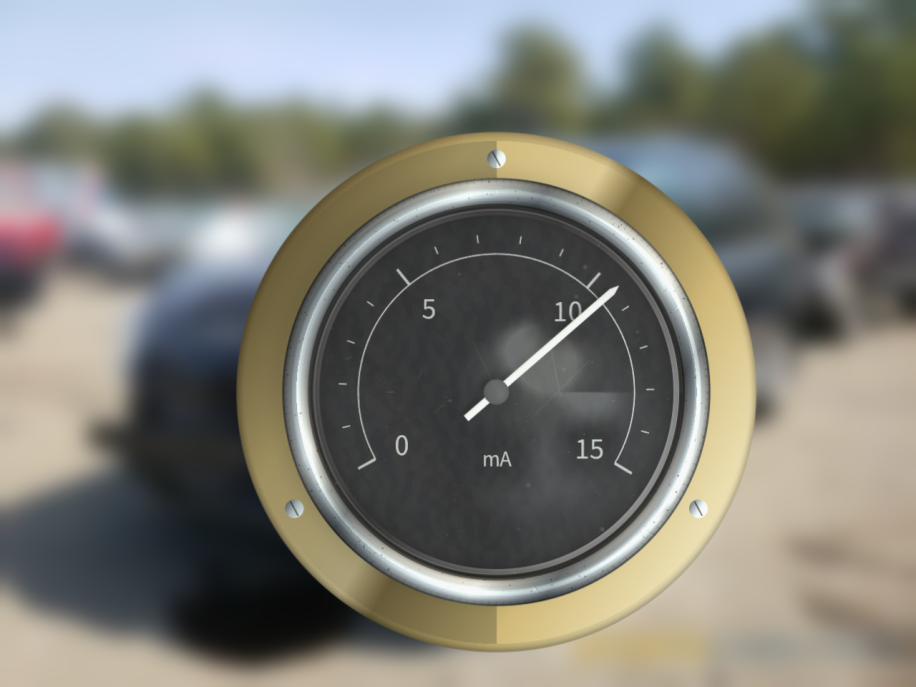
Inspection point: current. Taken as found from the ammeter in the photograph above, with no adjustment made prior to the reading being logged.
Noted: 10.5 mA
